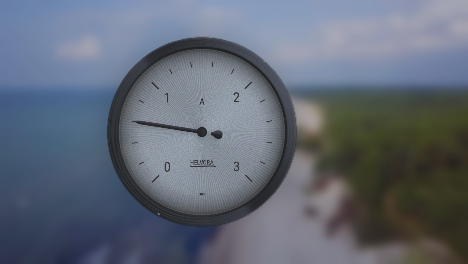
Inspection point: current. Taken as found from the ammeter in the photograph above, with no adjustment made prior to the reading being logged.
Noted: 0.6 A
